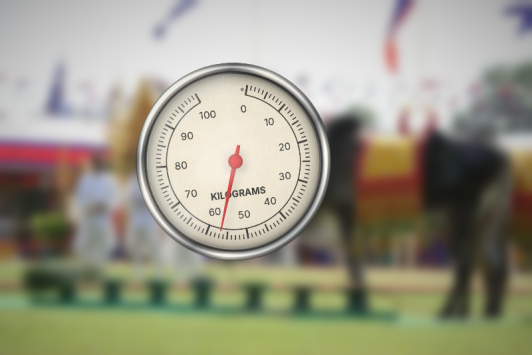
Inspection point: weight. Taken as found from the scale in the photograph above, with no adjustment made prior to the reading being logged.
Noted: 57 kg
